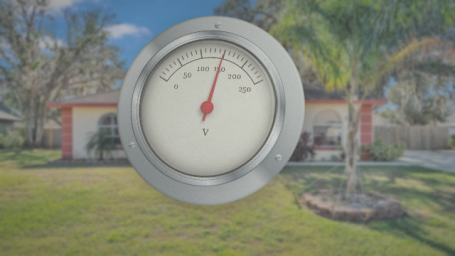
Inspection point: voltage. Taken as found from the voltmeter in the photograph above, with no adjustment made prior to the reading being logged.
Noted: 150 V
